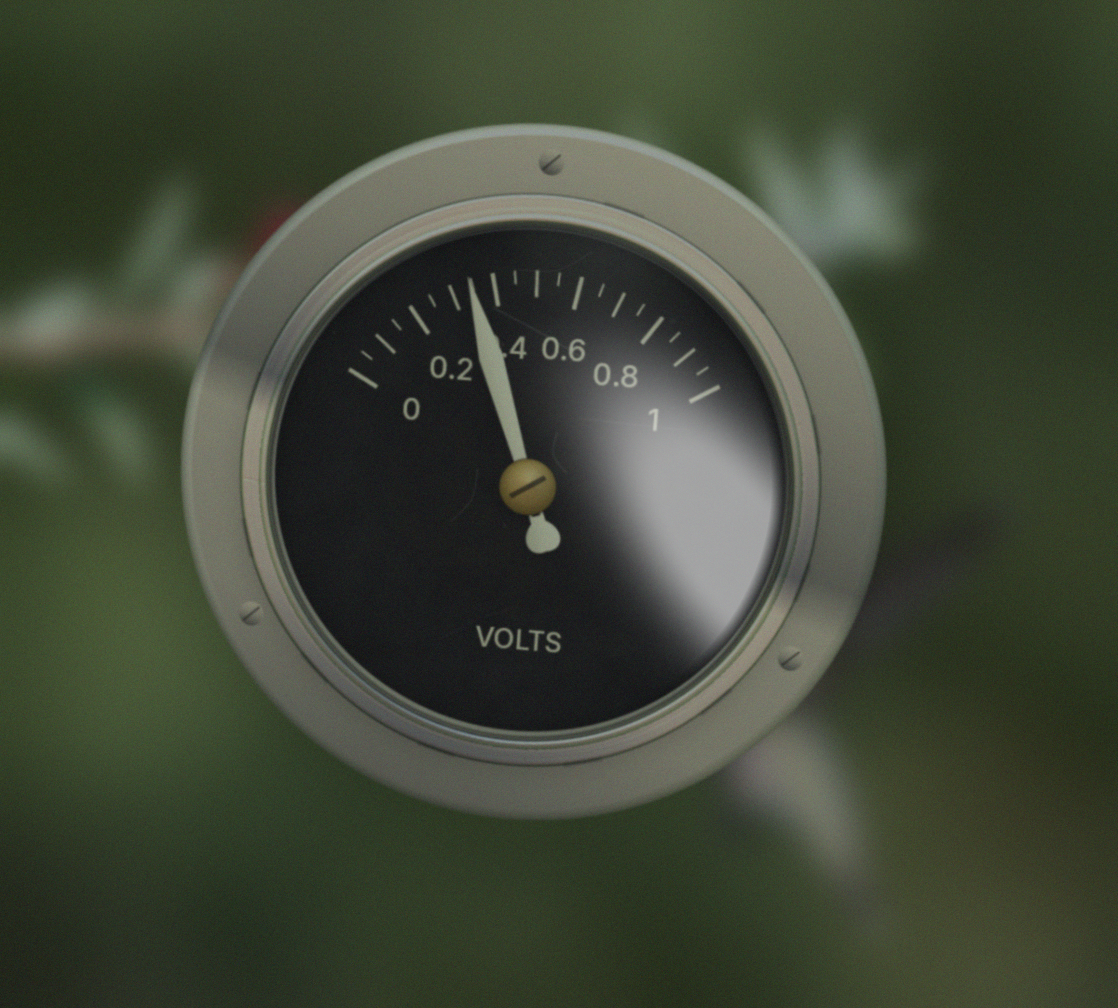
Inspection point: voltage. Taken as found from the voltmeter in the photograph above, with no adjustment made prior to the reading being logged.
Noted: 0.35 V
